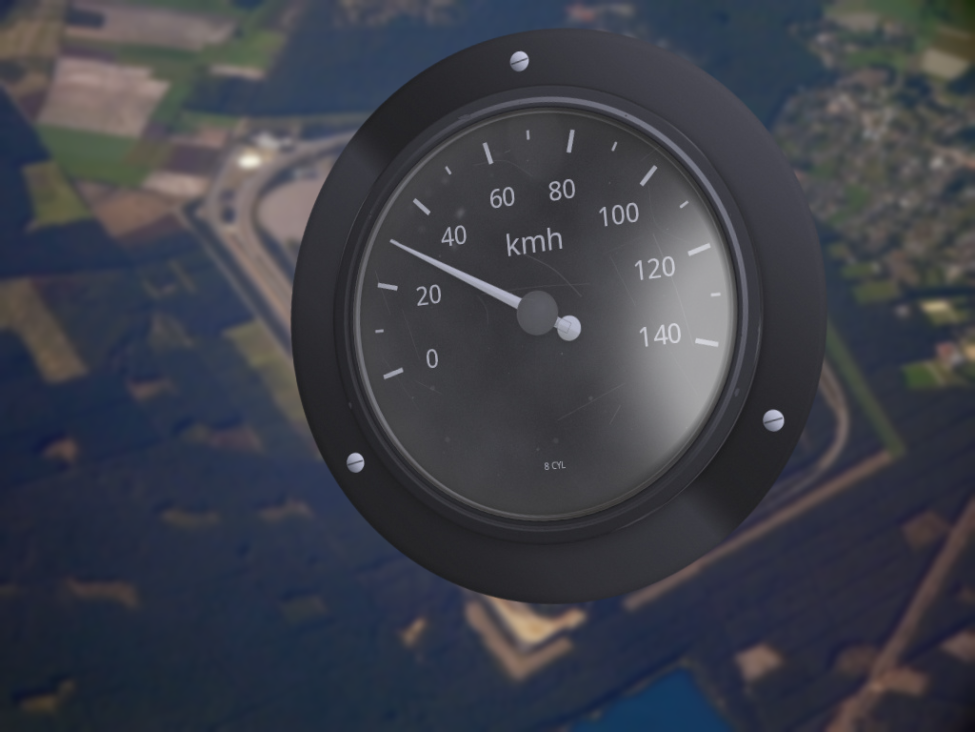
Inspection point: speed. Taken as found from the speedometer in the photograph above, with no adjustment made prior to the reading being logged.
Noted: 30 km/h
